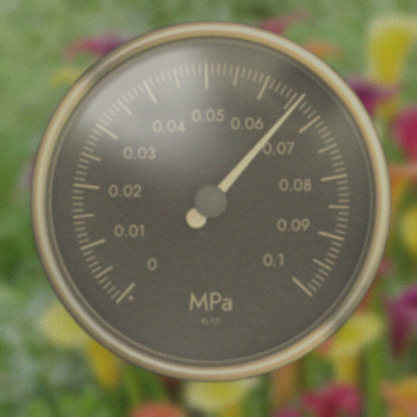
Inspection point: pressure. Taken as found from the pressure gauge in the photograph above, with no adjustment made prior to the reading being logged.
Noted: 0.066 MPa
